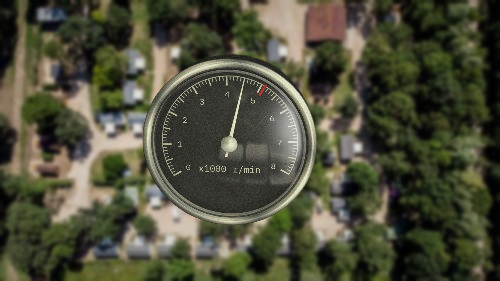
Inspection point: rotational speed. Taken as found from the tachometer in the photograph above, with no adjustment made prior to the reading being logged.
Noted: 4500 rpm
